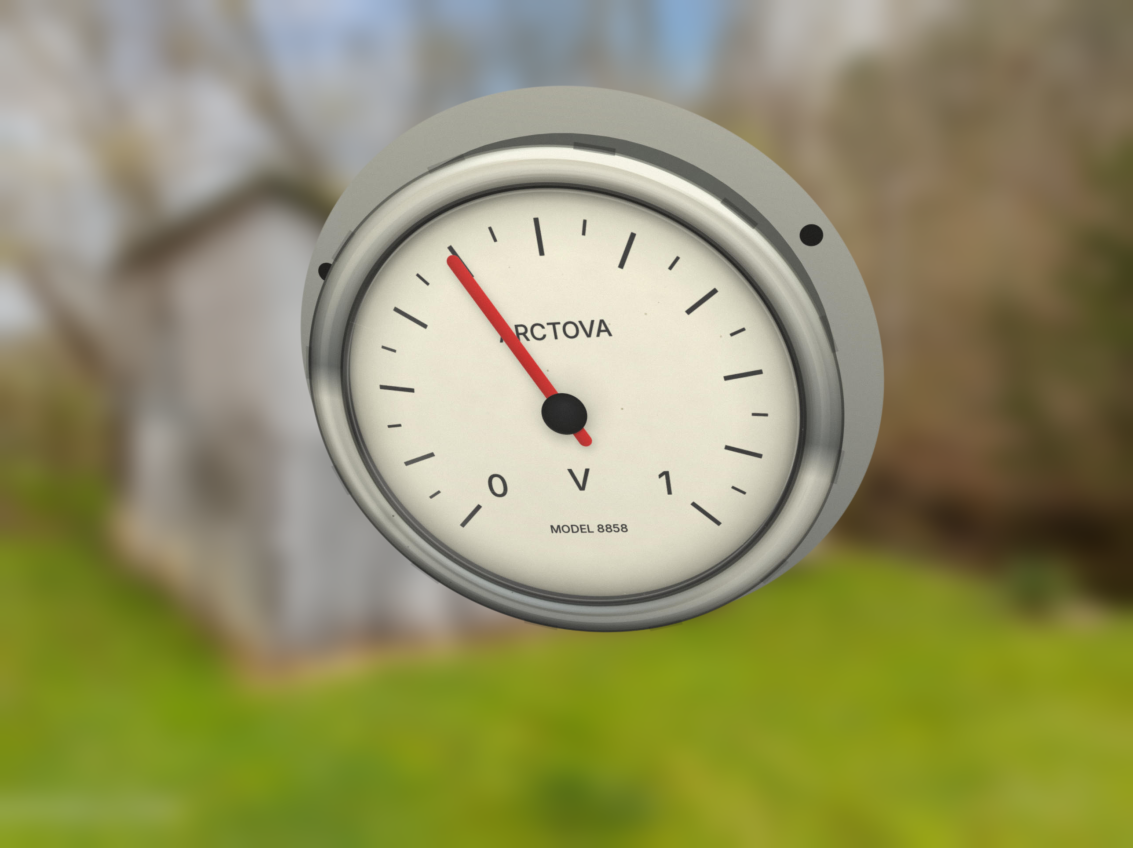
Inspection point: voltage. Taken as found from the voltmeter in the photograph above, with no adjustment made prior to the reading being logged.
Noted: 0.4 V
